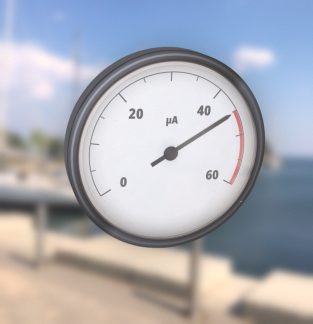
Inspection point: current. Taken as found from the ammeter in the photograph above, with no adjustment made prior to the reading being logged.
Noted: 45 µA
